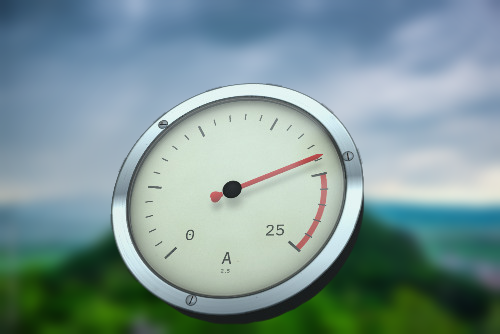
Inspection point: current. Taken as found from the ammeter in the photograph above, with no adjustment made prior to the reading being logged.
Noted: 19 A
